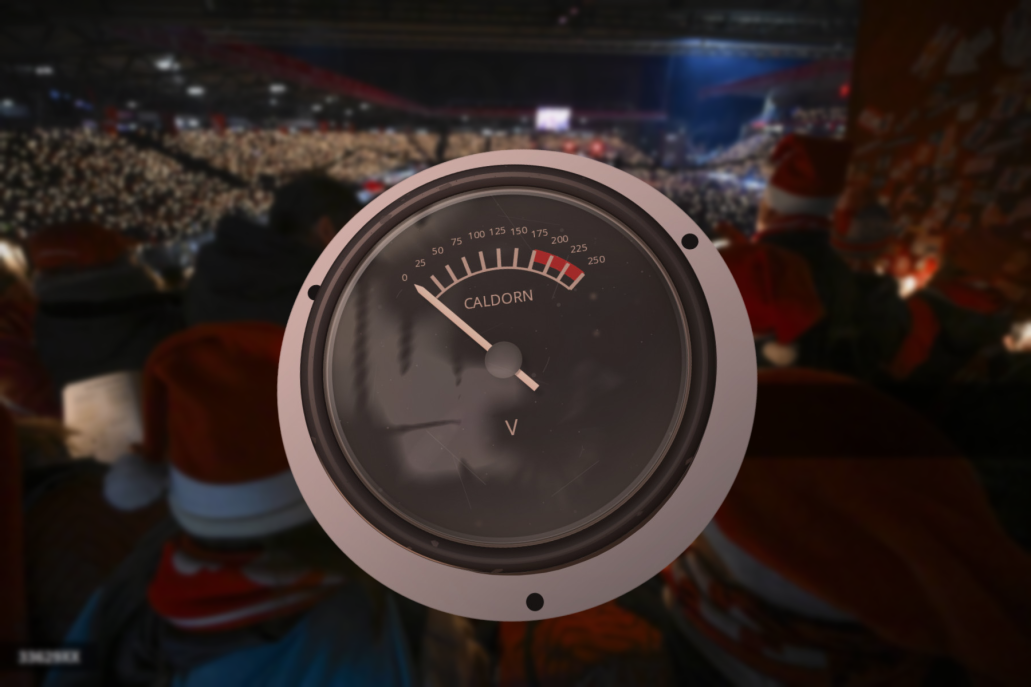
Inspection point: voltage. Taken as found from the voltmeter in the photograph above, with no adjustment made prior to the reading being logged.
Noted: 0 V
